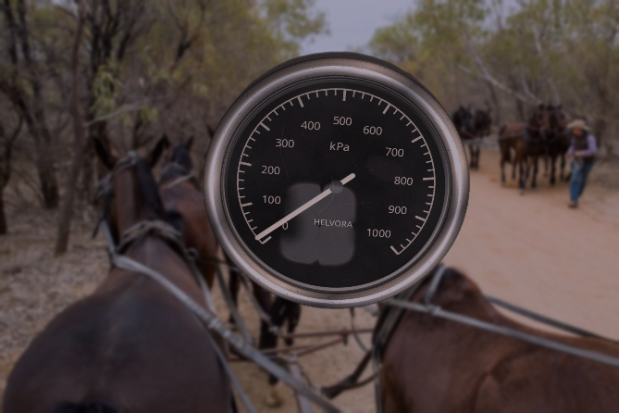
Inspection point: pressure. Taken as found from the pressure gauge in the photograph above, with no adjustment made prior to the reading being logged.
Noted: 20 kPa
